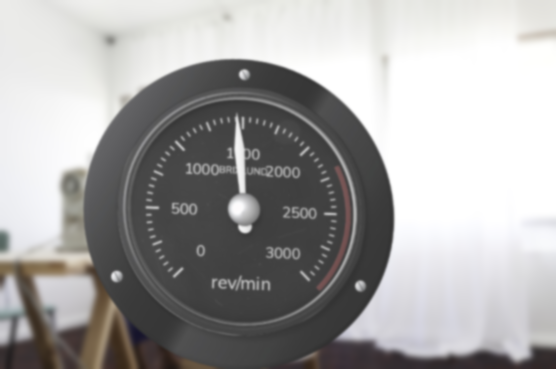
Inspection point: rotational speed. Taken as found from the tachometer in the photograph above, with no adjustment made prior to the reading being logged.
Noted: 1450 rpm
